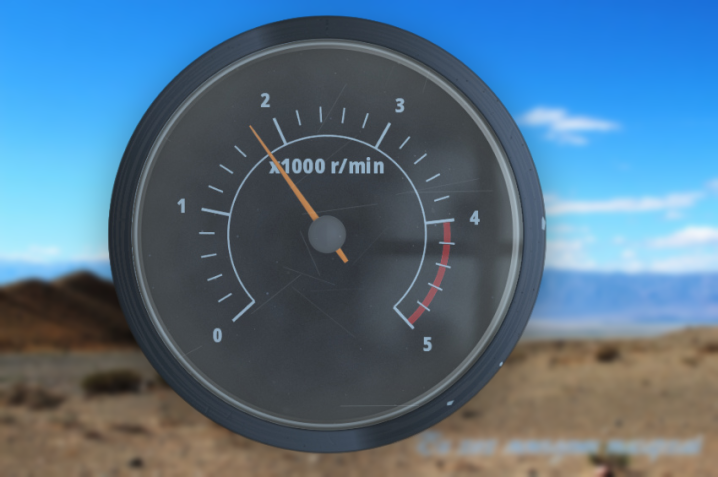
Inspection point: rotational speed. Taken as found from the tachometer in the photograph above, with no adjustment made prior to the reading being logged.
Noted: 1800 rpm
